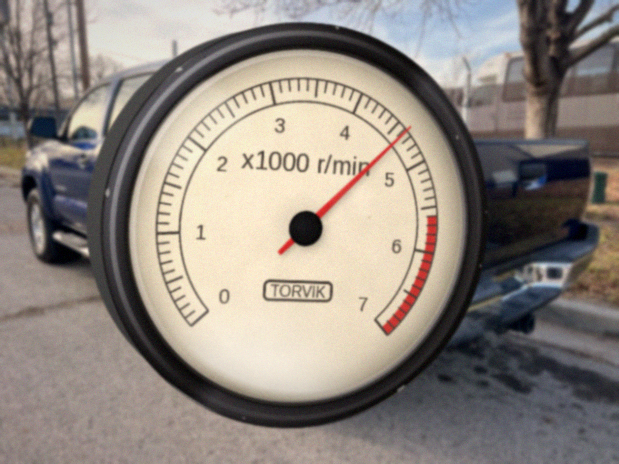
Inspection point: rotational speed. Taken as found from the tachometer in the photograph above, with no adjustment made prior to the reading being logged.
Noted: 4600 rpm
